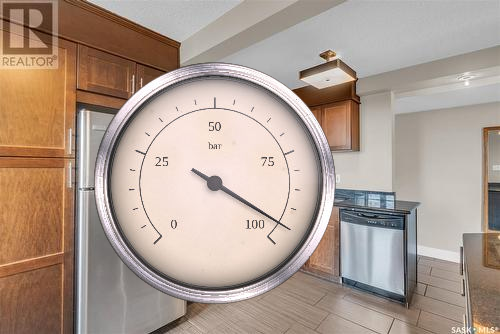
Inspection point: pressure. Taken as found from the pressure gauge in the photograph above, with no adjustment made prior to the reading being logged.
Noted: 95 bar
